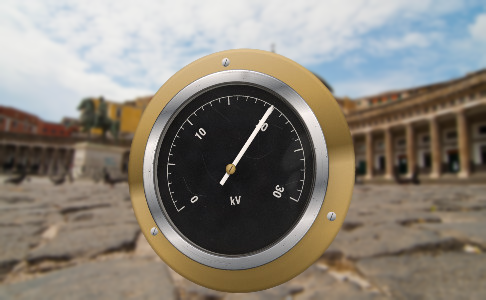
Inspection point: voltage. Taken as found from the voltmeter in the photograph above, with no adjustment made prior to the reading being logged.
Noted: 20 kV
